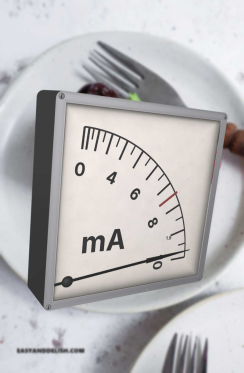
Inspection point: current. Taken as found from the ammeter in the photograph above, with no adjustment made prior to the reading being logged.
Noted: 9.75 mA
